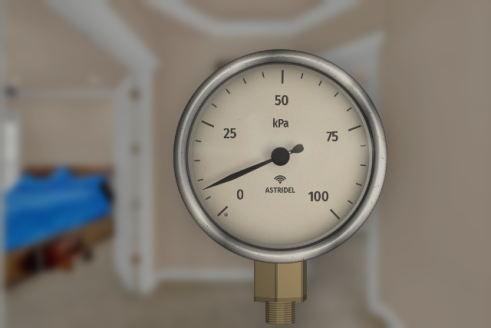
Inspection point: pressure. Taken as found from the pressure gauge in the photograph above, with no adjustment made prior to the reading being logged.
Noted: 7.5 kPa
